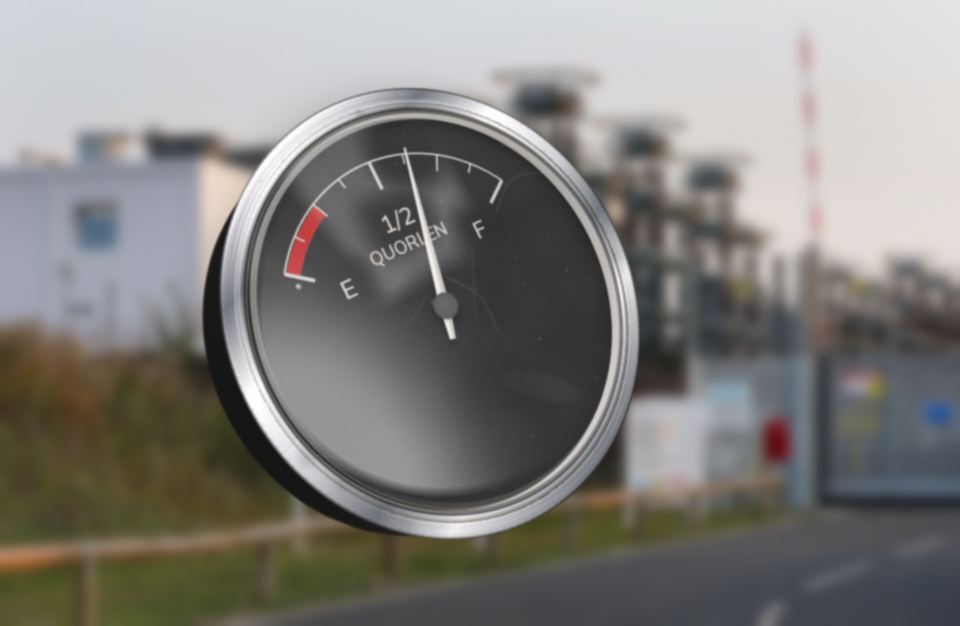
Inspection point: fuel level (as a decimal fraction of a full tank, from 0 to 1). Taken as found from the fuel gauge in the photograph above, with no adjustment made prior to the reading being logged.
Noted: 0.625
